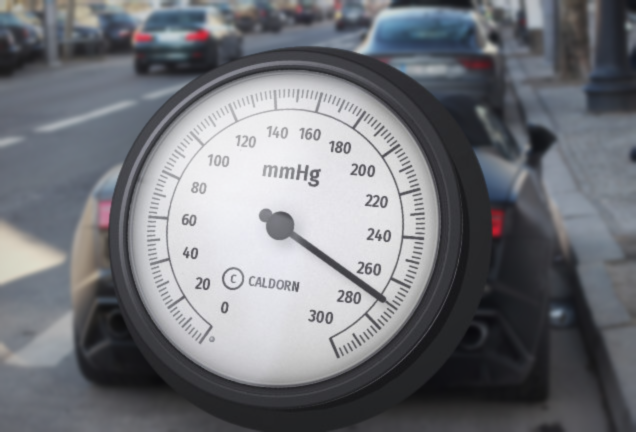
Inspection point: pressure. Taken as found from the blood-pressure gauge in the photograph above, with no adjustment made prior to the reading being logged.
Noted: 270 mmHg
